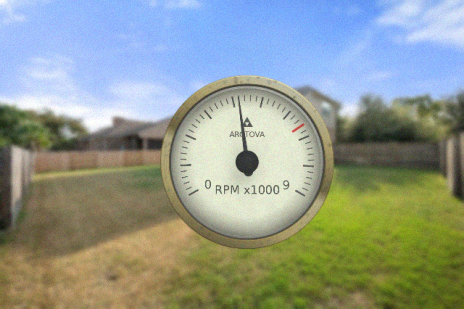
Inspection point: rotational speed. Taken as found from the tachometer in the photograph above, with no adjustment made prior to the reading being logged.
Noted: 4200 rpm
